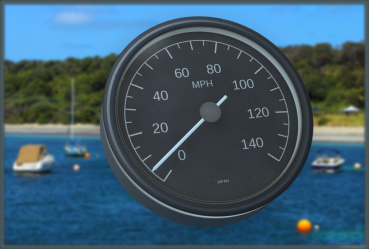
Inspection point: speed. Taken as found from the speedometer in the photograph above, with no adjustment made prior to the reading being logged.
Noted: 5 mph
